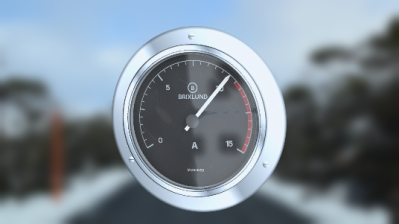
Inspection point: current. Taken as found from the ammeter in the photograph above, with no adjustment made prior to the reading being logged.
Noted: 10 A
